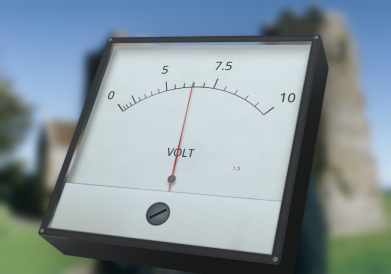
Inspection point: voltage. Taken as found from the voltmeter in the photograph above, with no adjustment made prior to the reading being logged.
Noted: 6.5 V
